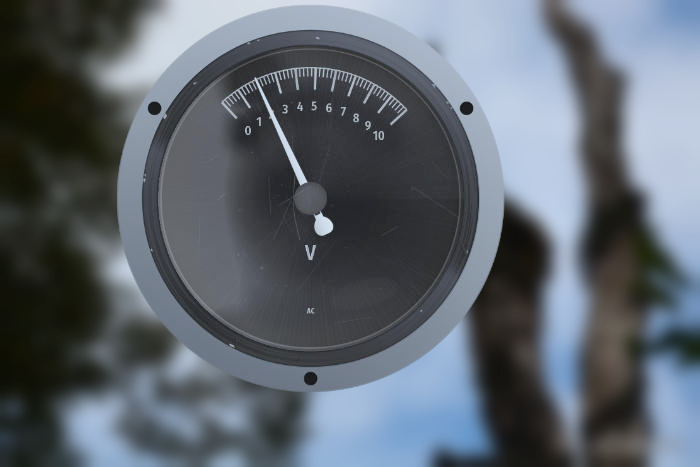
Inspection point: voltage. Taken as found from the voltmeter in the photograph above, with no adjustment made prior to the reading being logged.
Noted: 2 V
